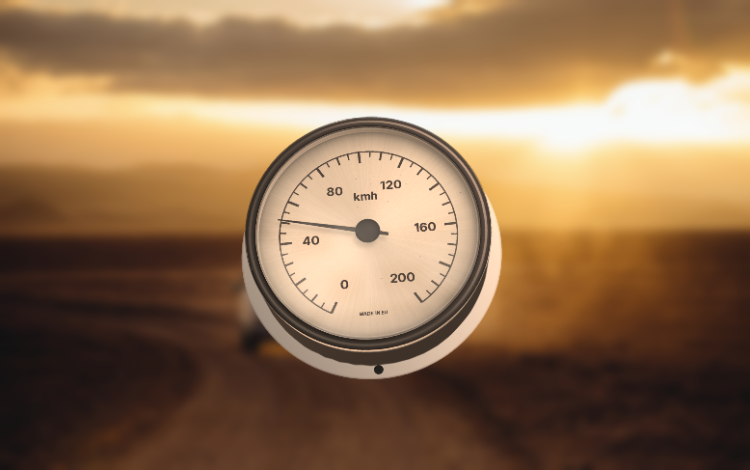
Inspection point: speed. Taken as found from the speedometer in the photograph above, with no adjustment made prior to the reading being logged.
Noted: 50 km/h
